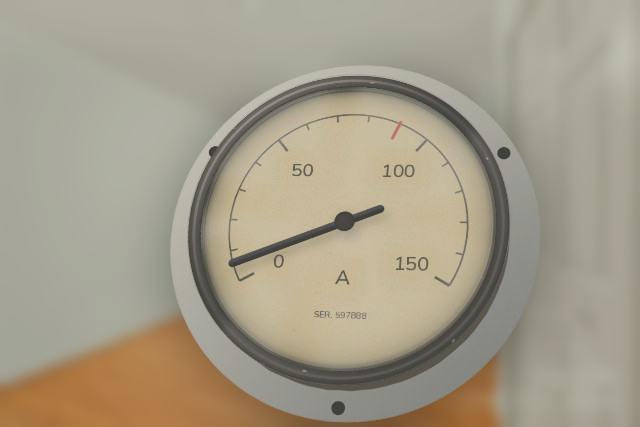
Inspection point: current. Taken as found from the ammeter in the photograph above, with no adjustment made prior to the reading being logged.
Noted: 5 A
